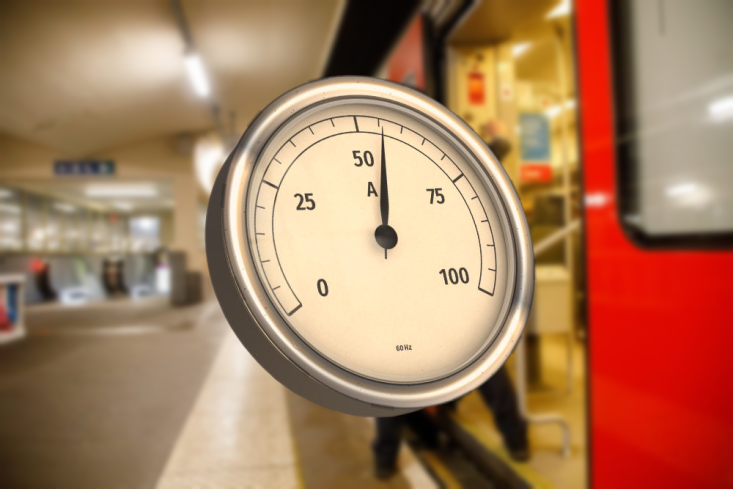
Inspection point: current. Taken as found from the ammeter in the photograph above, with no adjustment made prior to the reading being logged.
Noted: 55 A
